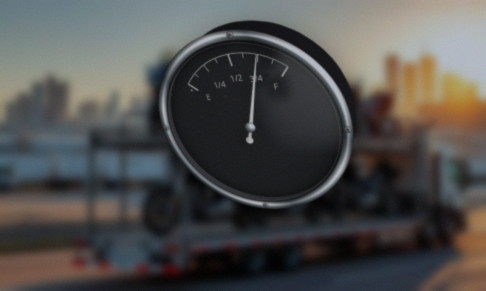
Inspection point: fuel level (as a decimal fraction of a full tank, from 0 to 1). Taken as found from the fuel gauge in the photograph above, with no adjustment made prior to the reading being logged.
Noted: 0.75
